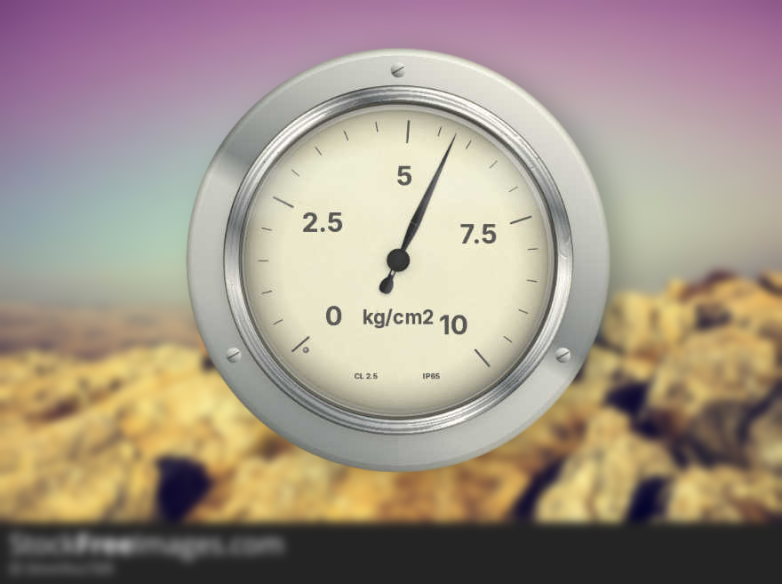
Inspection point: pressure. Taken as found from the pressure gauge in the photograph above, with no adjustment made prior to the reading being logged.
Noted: 5.75 kg/cm²
